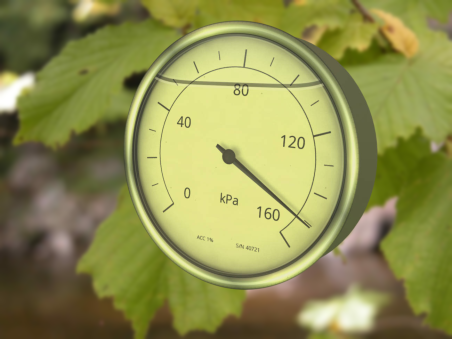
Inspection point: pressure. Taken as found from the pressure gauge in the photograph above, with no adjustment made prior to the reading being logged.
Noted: 150 kPa
